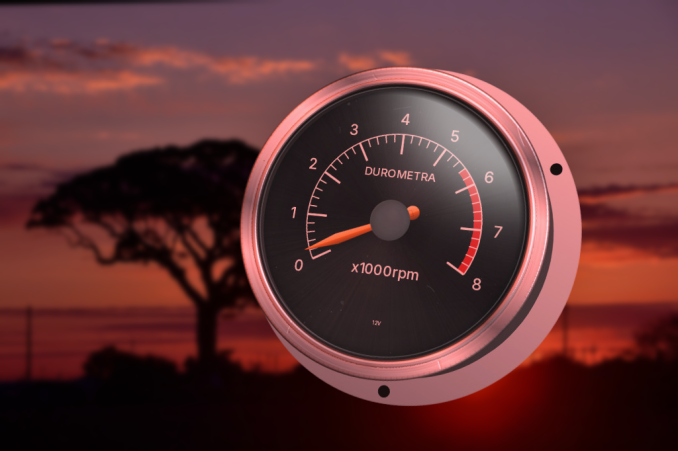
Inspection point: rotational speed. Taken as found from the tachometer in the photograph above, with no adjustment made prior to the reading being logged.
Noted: 200 rpm
